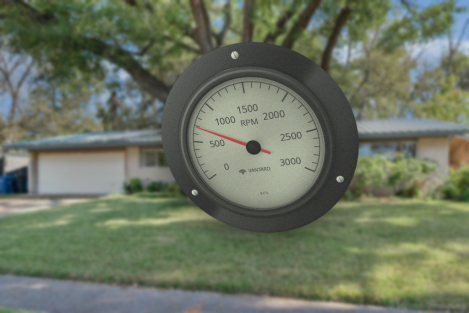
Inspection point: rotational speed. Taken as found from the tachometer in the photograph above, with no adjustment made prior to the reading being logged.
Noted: 700 rpm
